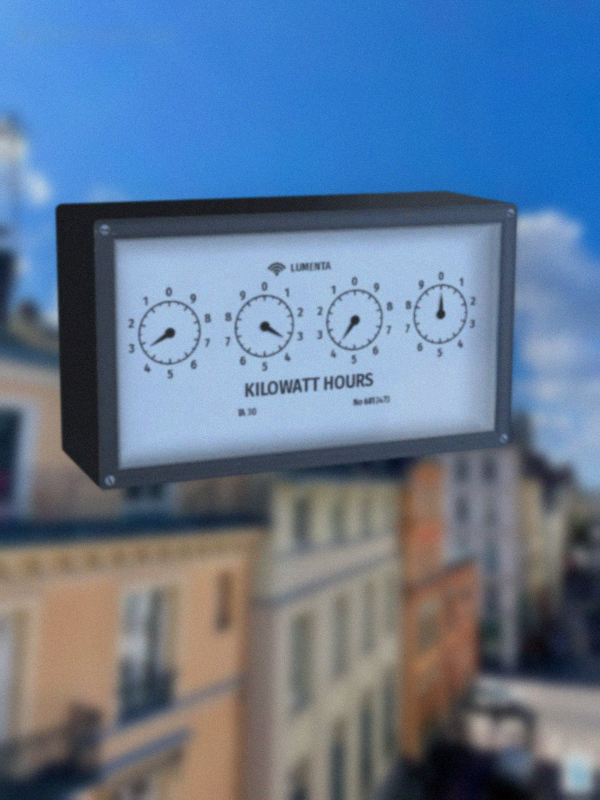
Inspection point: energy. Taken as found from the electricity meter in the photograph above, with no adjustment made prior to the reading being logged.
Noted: 3340 kWh
